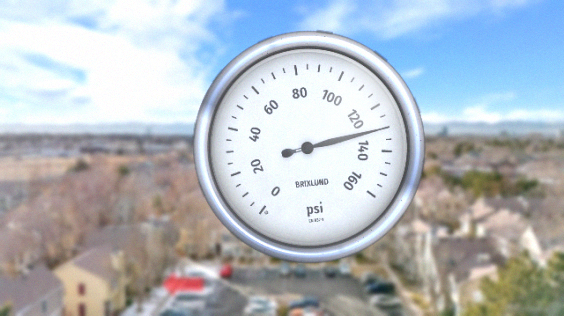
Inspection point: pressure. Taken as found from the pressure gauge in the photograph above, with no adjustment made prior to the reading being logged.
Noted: 130 psi
